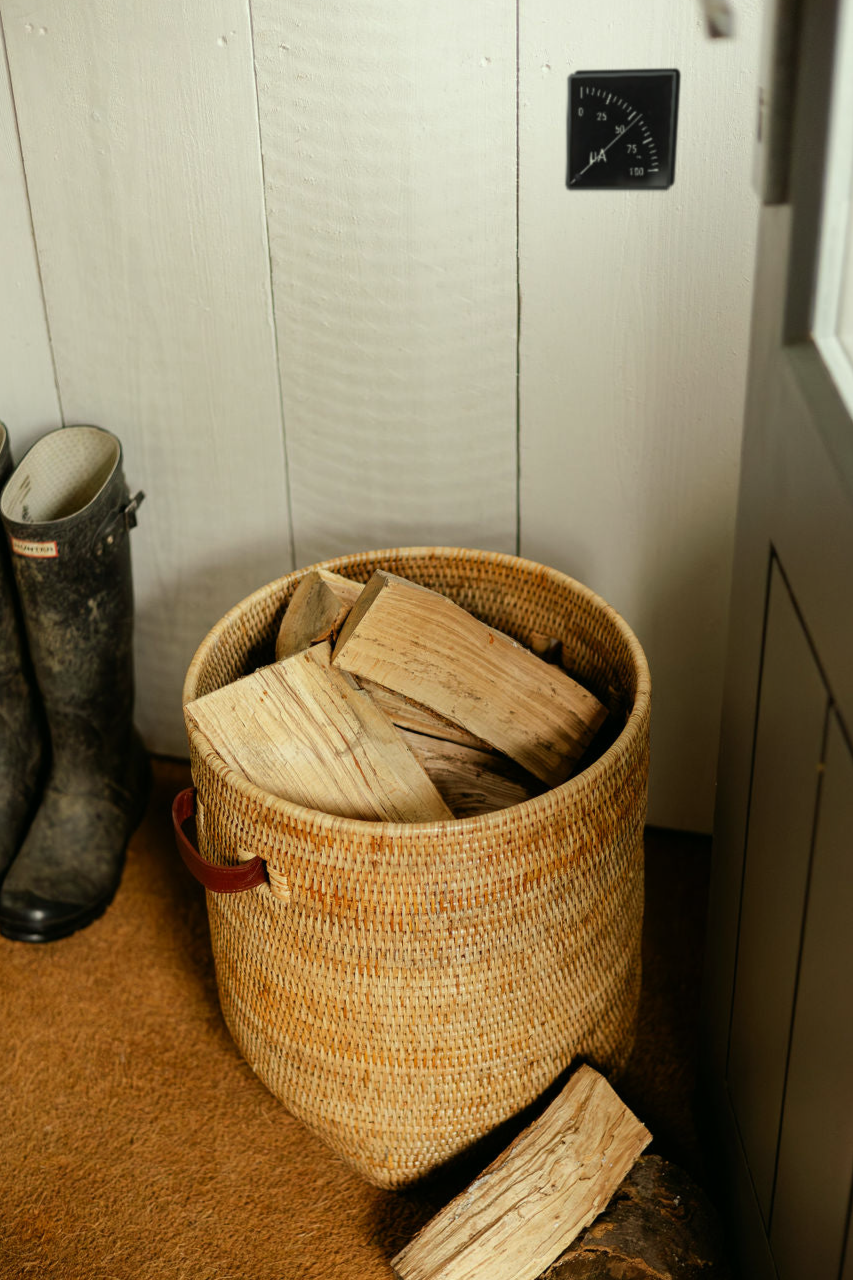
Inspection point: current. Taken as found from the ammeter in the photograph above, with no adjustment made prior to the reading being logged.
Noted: 55 µA
